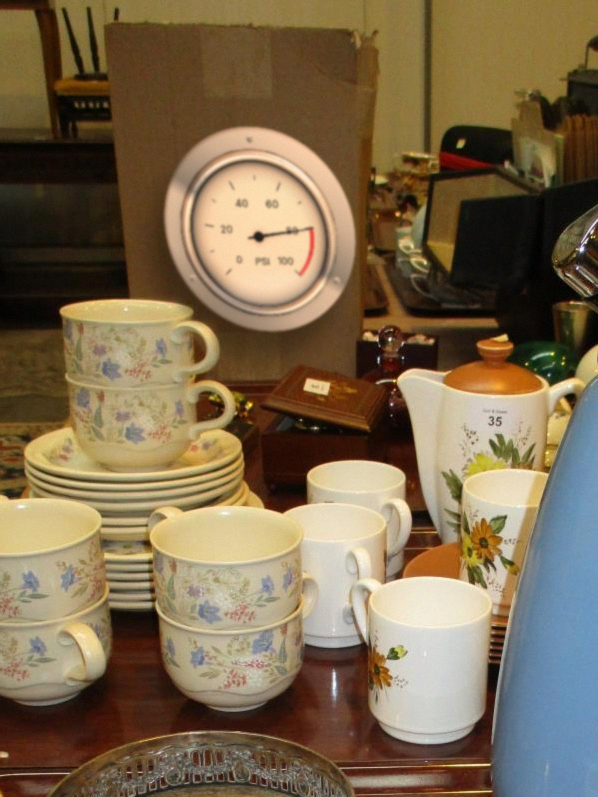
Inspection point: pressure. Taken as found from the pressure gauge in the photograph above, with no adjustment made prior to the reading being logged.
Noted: 80 psi
